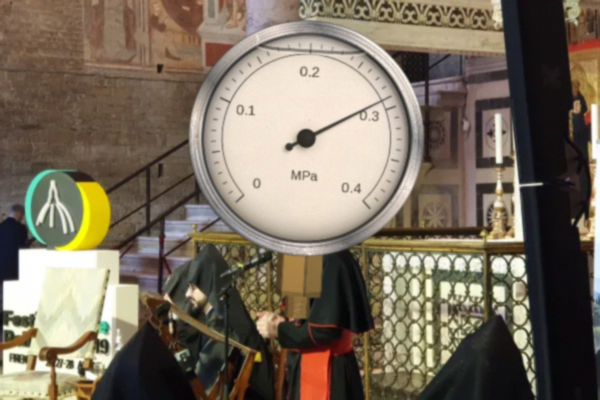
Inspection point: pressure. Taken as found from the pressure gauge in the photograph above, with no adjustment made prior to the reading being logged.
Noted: 0.29 MPa
